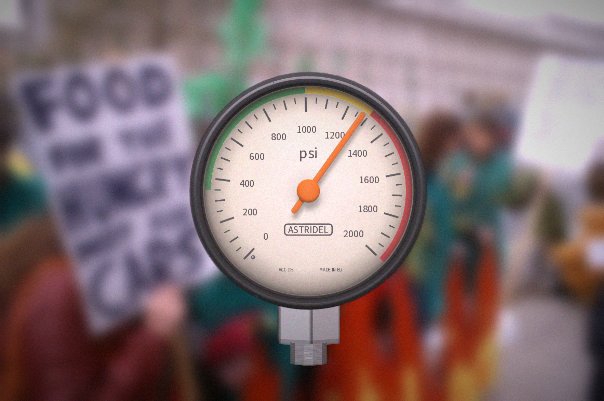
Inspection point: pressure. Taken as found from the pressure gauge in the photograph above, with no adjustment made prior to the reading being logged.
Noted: 1275 psi
